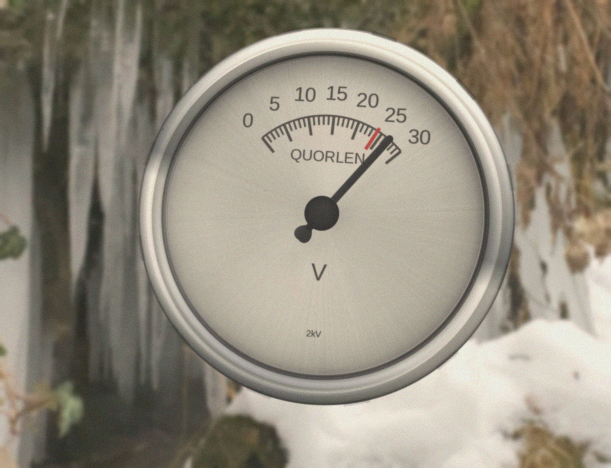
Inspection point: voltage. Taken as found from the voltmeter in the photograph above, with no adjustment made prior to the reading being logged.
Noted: 27 V
